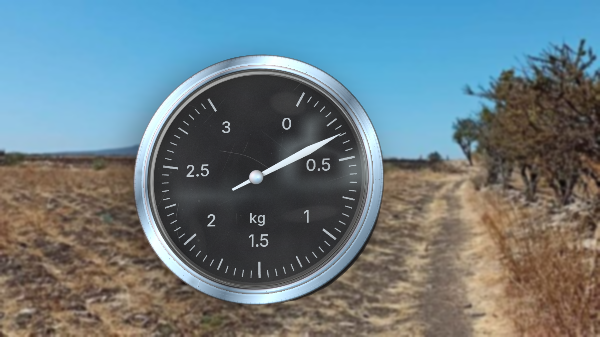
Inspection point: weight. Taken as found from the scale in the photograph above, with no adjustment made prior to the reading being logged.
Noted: 0.35 kg
